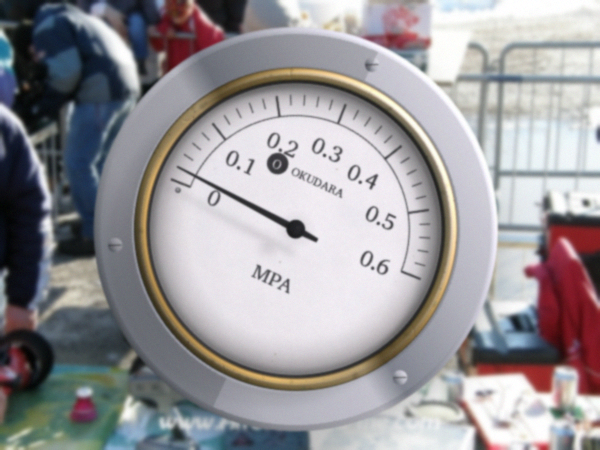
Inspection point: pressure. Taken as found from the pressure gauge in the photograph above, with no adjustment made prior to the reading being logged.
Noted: 0.02 MPa
